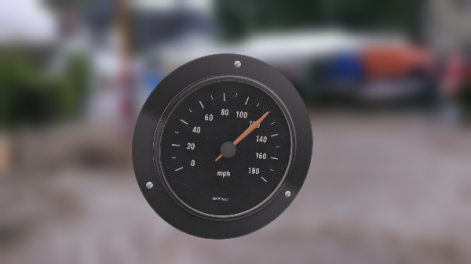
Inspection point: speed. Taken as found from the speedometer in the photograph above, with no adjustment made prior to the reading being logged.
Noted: 120 mph
